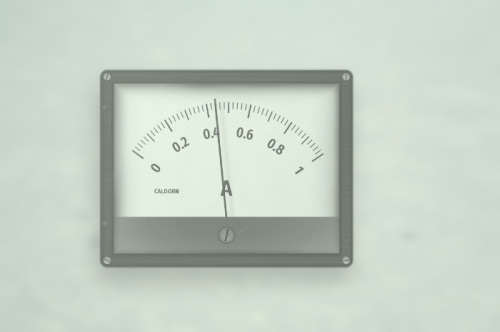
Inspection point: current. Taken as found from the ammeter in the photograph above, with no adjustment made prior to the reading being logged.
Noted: 0.44 A
